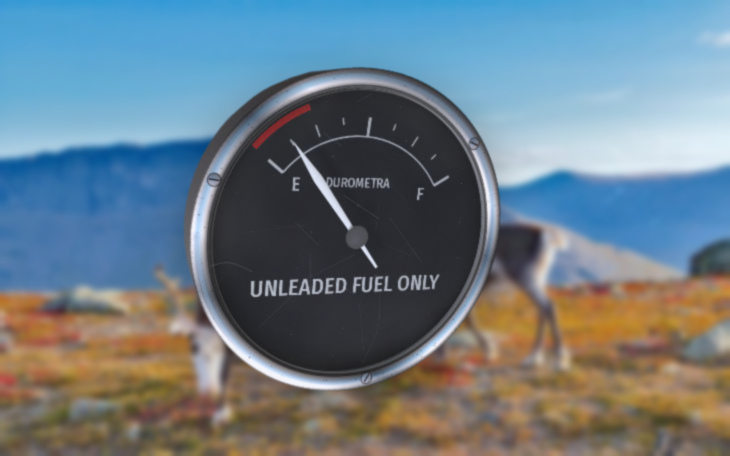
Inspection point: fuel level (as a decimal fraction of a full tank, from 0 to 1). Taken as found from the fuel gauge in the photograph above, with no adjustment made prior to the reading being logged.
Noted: 0.125
